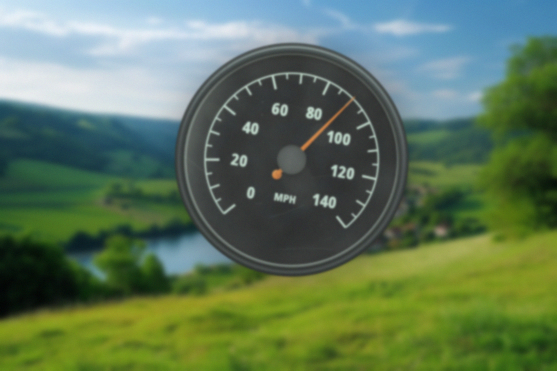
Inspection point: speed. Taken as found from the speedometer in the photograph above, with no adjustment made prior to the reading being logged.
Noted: 90 mph
